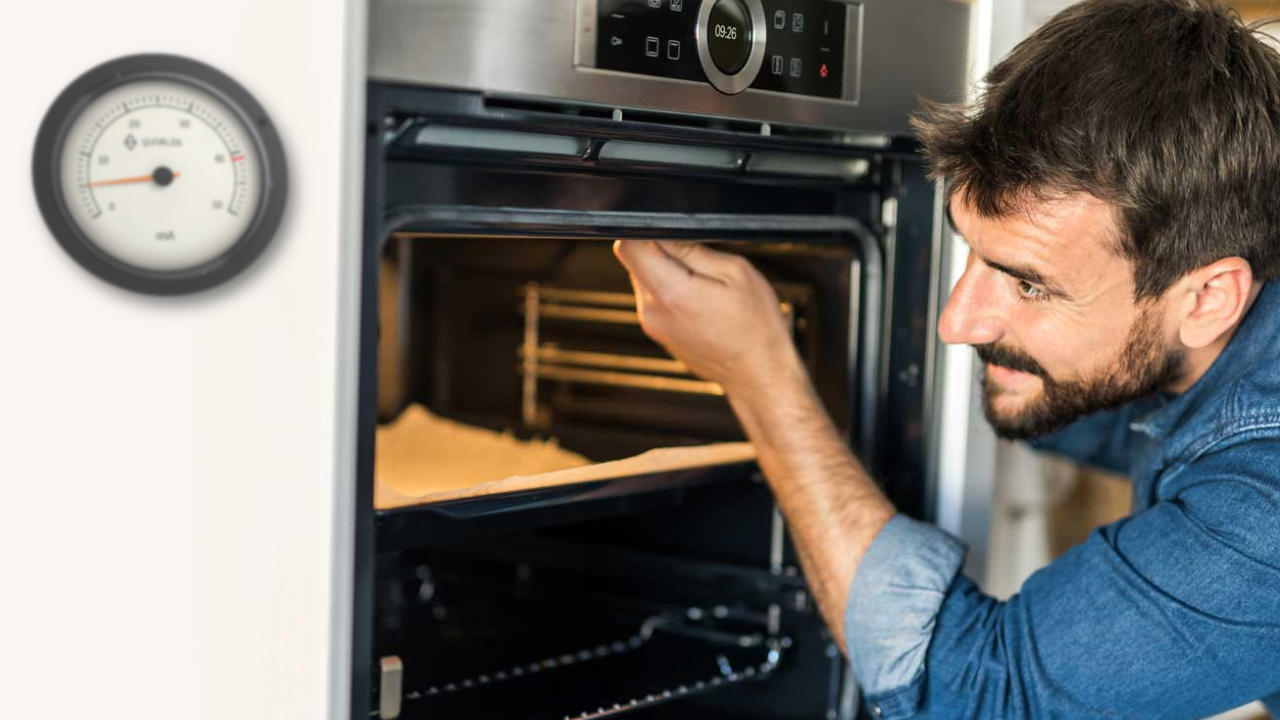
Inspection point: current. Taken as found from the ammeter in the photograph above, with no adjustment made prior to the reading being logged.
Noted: 5 mA
